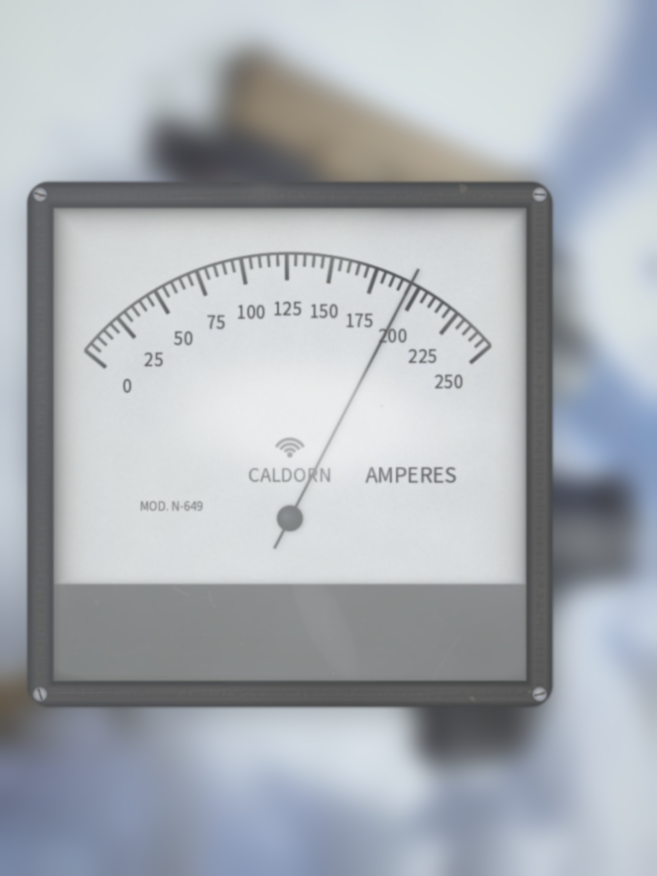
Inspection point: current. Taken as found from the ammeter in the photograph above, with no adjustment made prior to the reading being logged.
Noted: 195 A
